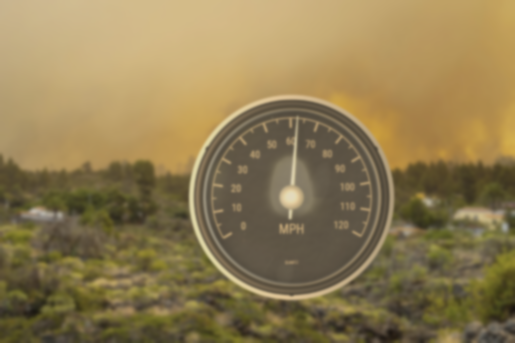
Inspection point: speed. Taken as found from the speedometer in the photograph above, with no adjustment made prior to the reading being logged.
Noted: 62.5 mph
